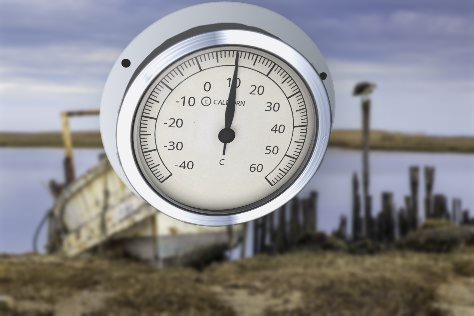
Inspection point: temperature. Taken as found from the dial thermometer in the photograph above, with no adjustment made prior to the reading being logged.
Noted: 10 °C
